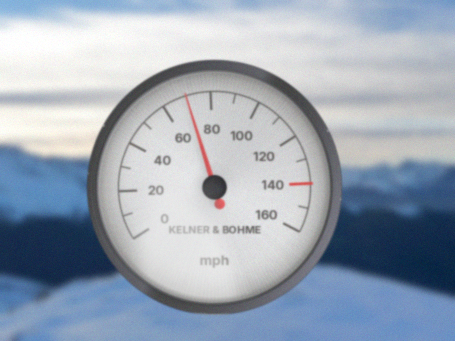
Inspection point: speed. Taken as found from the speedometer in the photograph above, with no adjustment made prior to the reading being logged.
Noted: 70 mph
